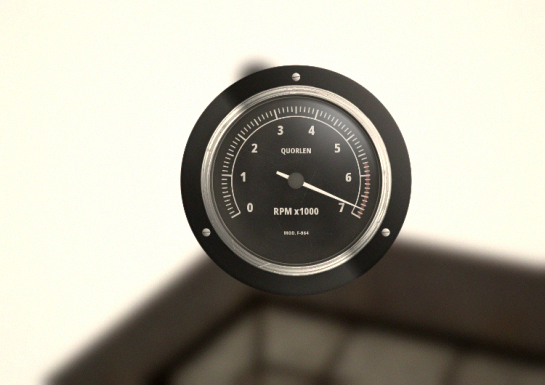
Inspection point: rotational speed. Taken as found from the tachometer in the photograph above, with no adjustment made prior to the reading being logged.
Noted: 6800 rpm
